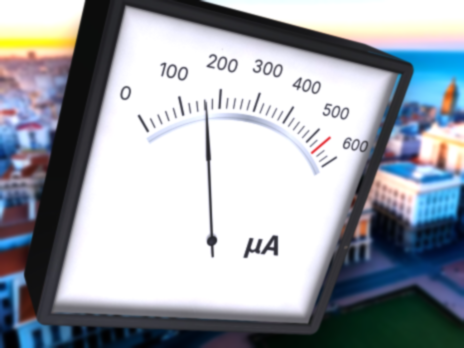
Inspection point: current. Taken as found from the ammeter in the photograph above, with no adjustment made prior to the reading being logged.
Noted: 160 µA
